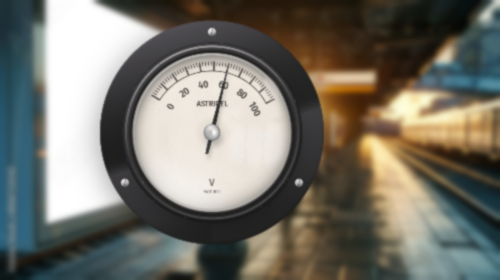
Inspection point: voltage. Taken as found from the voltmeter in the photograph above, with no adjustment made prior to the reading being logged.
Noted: 60 V
